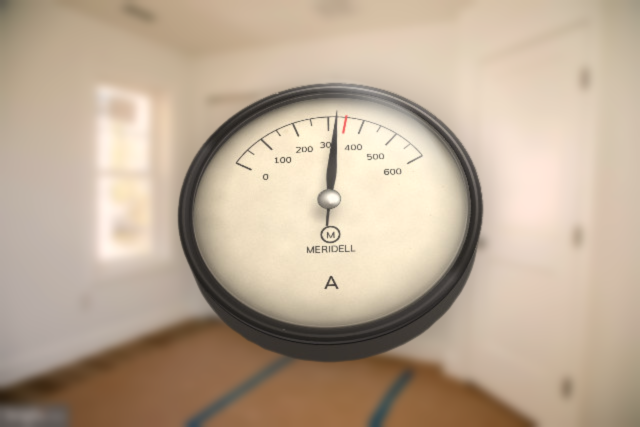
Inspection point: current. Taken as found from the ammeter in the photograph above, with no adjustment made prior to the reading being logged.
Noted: 325 A
